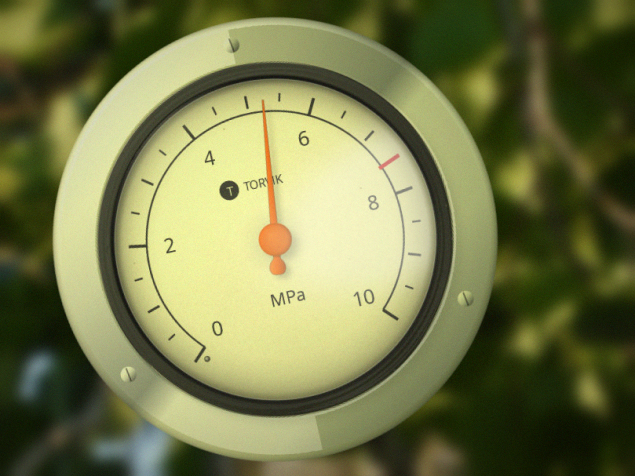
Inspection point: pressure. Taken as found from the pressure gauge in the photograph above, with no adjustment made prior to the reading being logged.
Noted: 5.25 MPa
